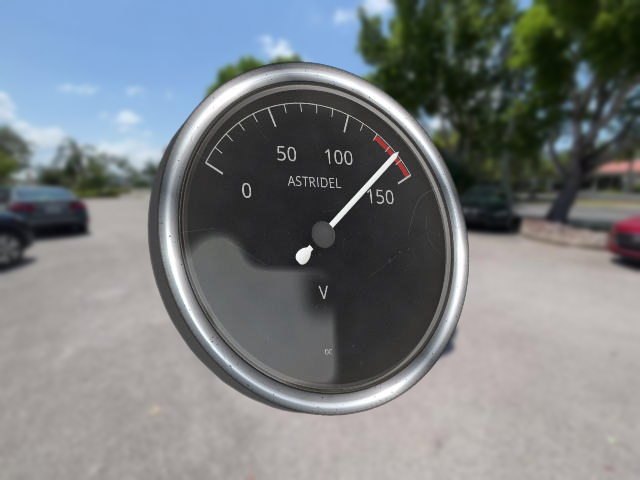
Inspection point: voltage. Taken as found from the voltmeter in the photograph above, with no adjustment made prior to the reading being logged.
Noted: 135 V
